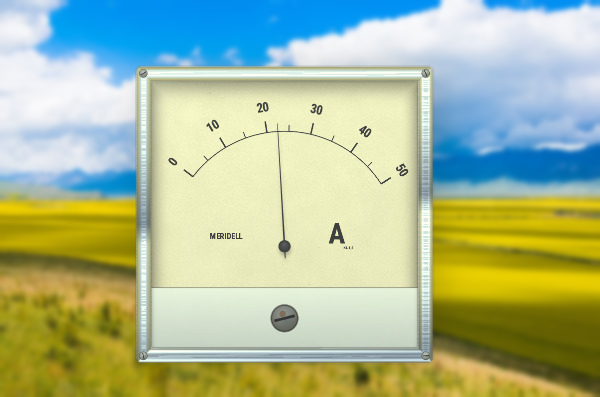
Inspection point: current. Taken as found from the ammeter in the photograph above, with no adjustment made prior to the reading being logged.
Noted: 22.5 A
